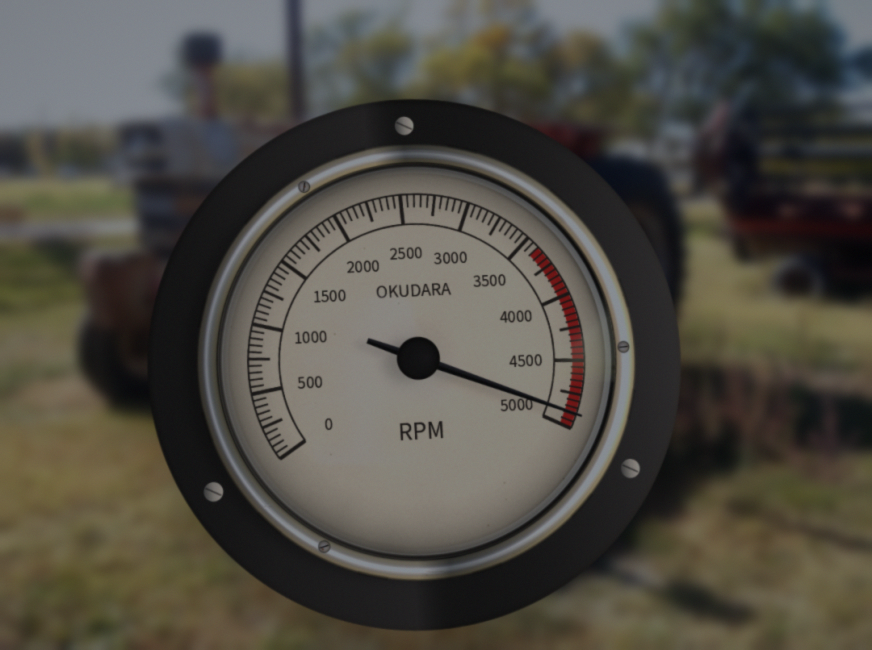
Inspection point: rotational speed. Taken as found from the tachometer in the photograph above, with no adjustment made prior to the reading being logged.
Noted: 4900 rpm
